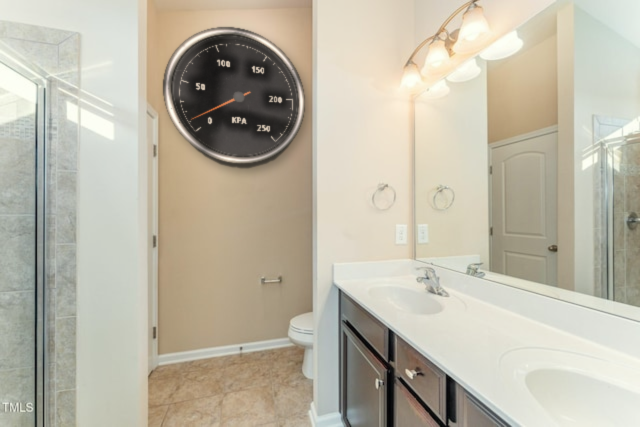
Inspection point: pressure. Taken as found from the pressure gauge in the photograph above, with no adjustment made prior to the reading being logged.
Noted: 10 kPa
